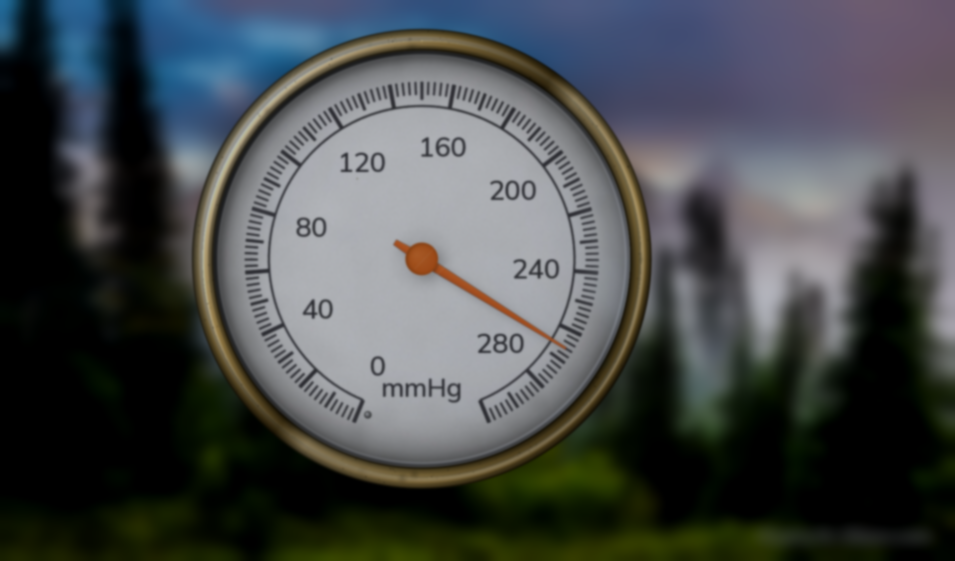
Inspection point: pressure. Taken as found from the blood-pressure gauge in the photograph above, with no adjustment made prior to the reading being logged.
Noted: 266 mmHg
